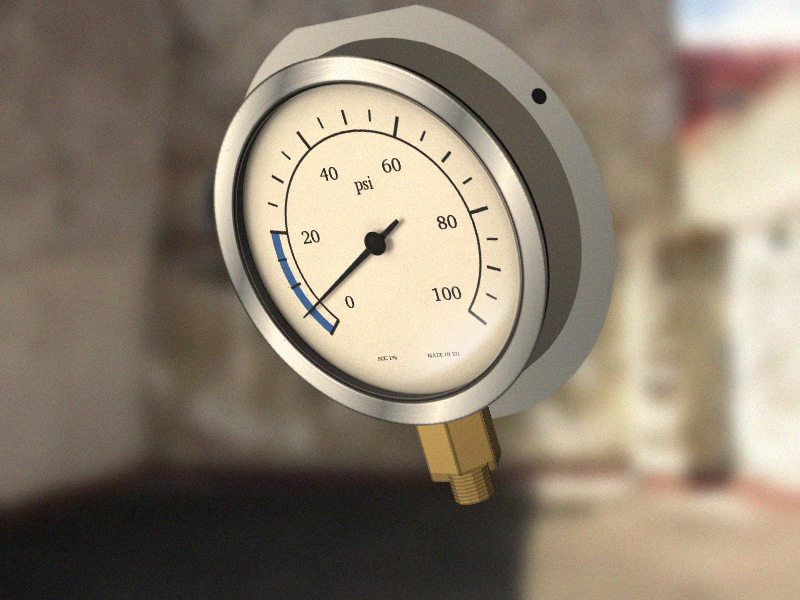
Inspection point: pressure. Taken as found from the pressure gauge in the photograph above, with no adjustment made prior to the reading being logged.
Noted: 5 psi
